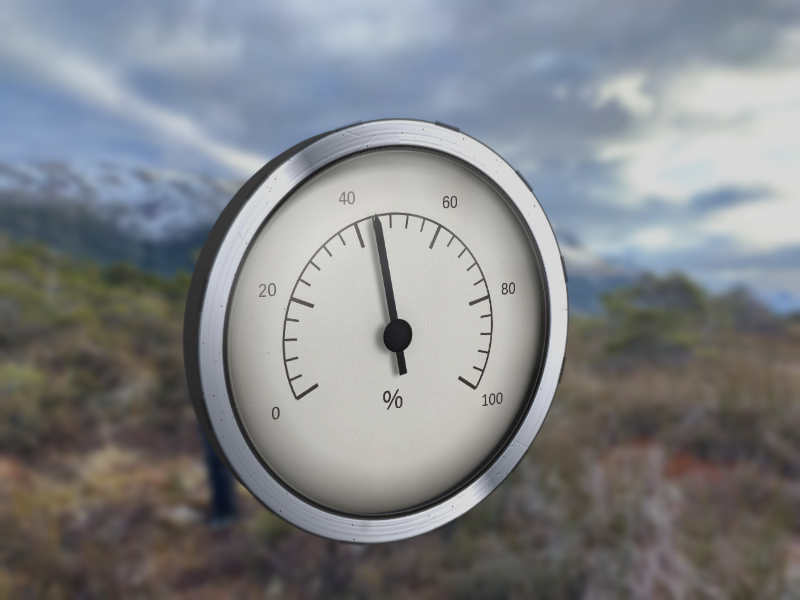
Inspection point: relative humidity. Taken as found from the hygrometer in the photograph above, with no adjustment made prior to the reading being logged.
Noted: 44 %
